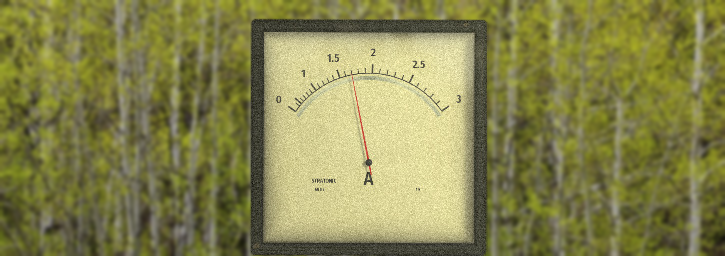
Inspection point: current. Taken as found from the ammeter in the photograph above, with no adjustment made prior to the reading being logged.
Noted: 1.7 A
